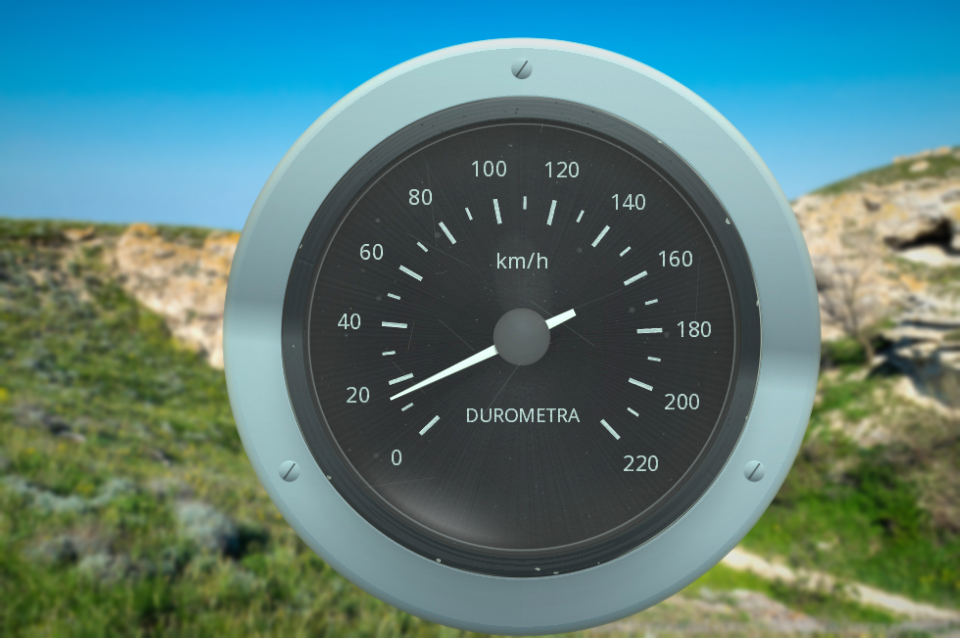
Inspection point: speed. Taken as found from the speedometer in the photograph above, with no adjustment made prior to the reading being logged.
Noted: 15 km/h
